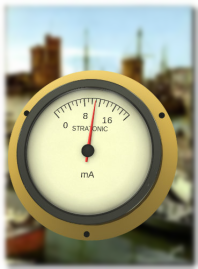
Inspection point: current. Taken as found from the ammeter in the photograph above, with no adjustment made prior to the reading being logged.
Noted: 11 mA
